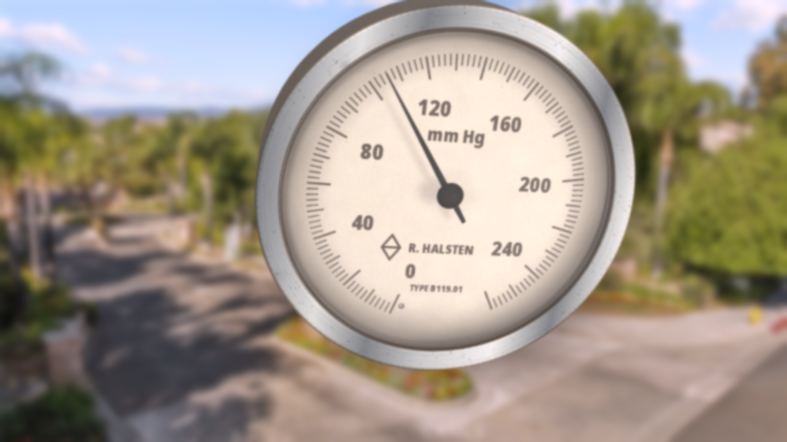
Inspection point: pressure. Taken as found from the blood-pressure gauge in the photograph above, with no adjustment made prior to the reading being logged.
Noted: 106 mmHg
